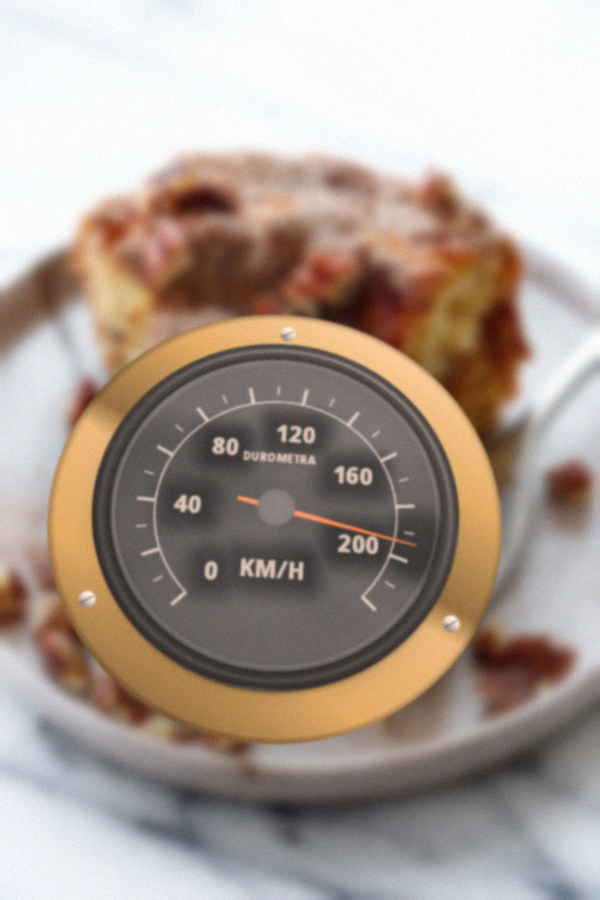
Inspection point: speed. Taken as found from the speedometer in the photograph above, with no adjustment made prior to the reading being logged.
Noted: 195 km/h
